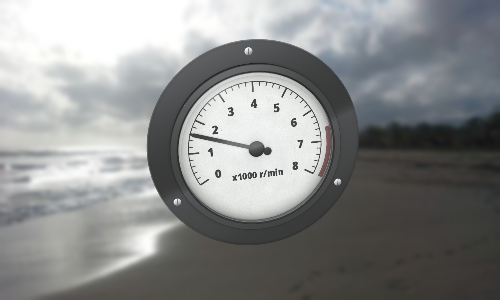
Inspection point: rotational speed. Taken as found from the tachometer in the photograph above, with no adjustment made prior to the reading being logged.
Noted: 1600 rpm
